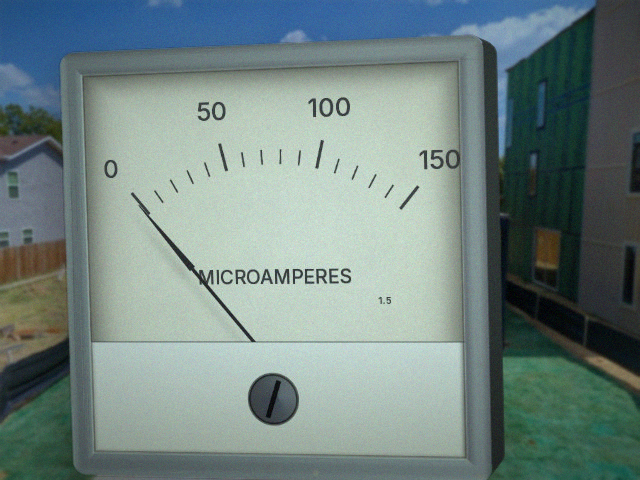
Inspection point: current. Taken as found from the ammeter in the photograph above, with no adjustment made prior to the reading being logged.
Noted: 0 µA
